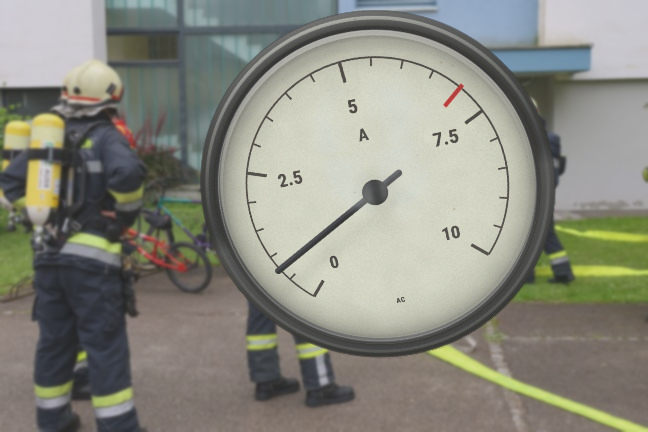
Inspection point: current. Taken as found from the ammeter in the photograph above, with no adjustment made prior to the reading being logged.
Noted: 0.75 A
